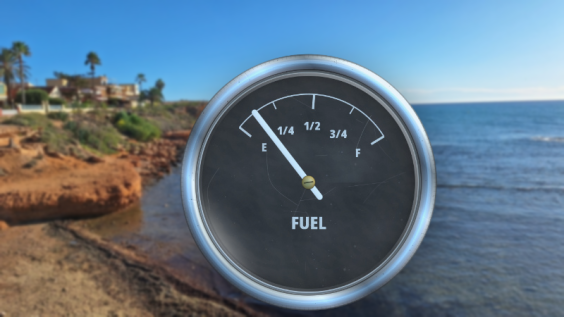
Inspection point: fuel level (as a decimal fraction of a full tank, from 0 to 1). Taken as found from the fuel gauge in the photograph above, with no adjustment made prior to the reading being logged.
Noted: 0.125
